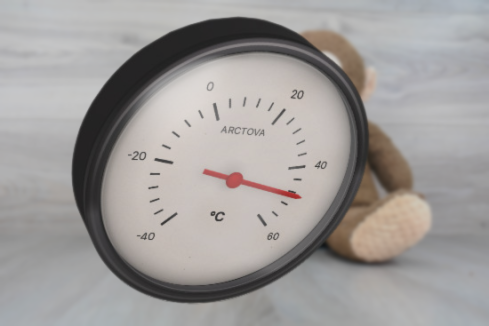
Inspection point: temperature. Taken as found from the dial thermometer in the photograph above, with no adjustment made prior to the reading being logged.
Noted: 48 °C
